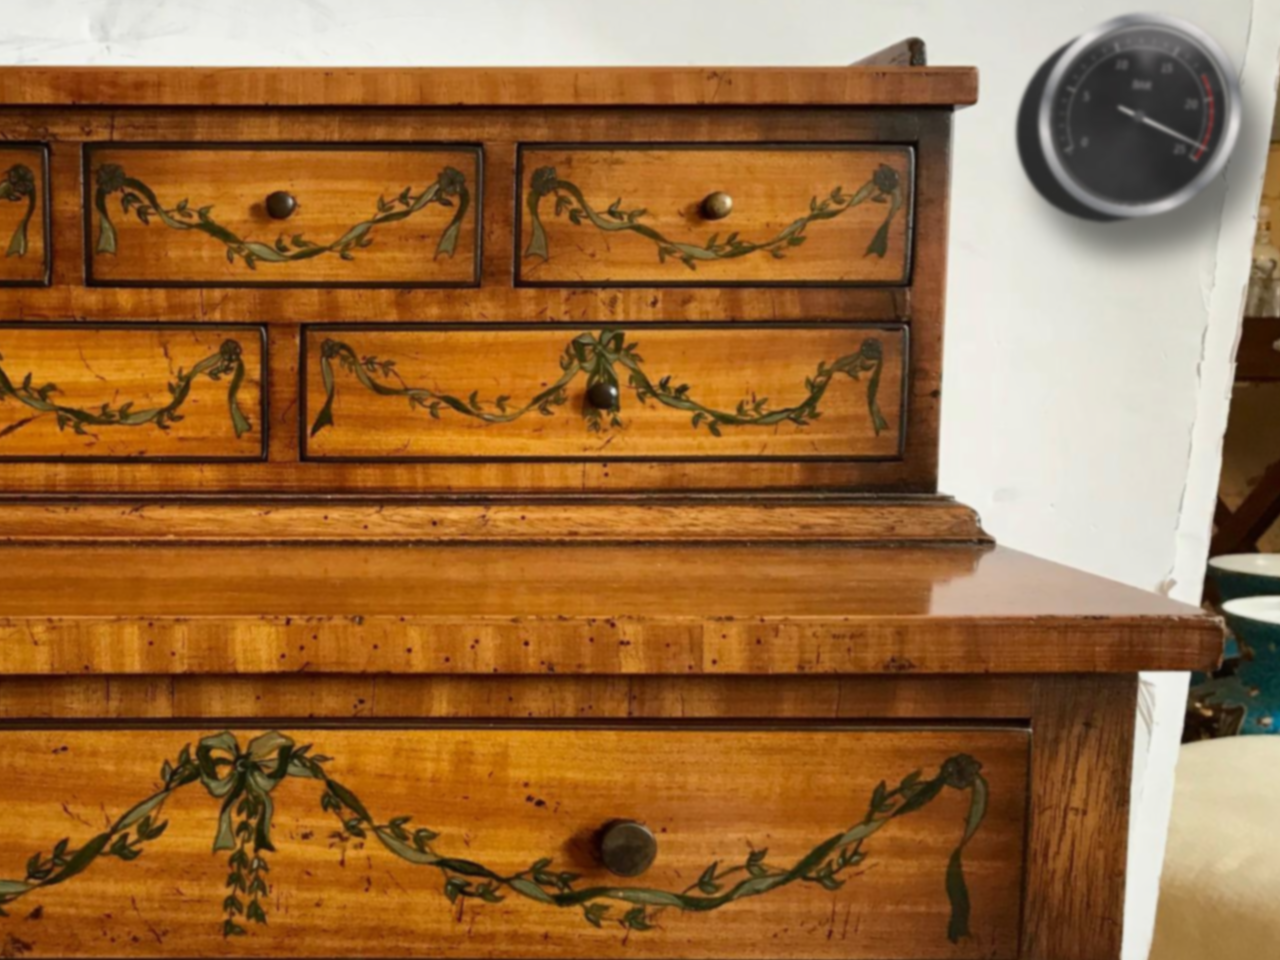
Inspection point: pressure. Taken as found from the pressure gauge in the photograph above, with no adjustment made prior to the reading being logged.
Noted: 24 bar
